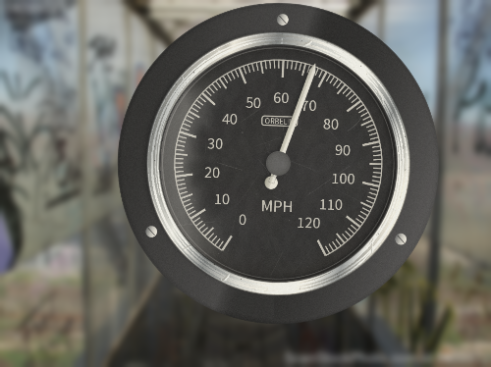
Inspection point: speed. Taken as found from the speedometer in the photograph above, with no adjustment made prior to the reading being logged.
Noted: 67 mph
